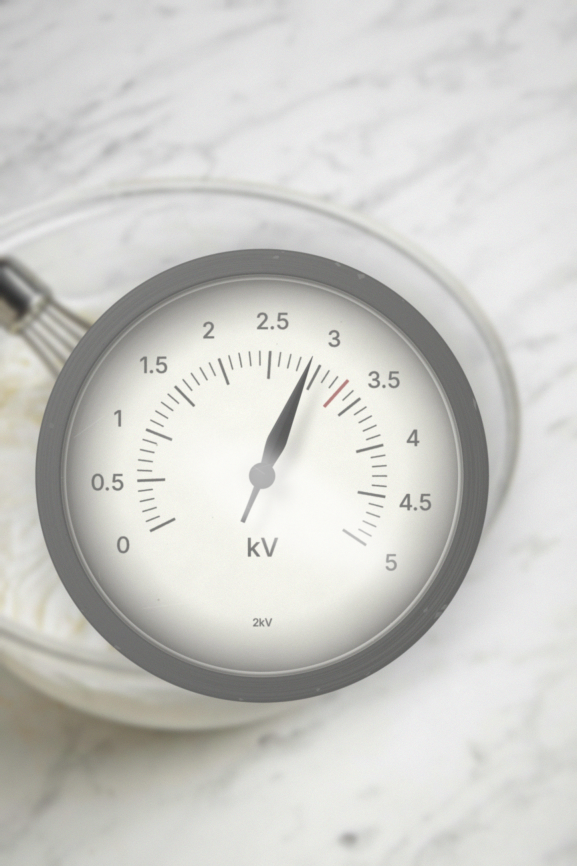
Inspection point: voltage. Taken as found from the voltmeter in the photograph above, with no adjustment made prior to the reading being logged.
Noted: 2.9 kV
